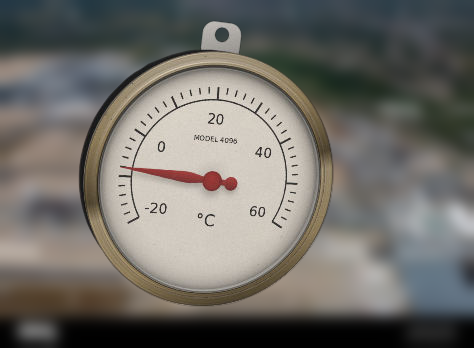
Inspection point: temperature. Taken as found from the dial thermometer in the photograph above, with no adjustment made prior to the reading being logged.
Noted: -8 °C
